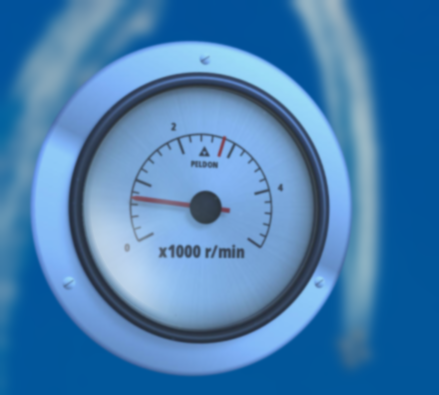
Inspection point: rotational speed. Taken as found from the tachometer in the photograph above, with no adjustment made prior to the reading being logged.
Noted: 700 rpm
